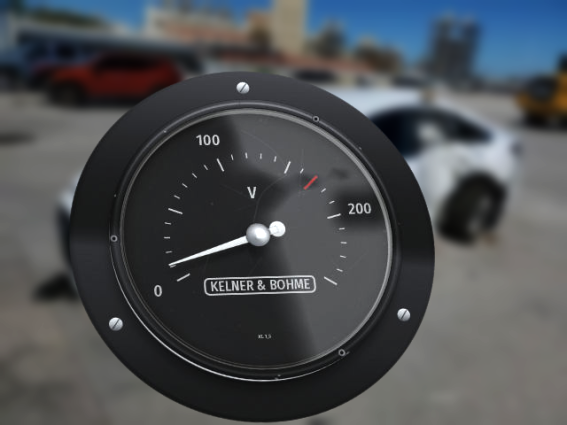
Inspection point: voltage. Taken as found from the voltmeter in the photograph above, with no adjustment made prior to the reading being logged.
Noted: 10 V
